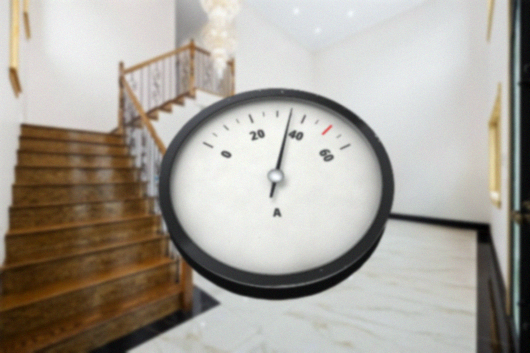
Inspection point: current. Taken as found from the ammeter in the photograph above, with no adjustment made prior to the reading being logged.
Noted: 35 A
